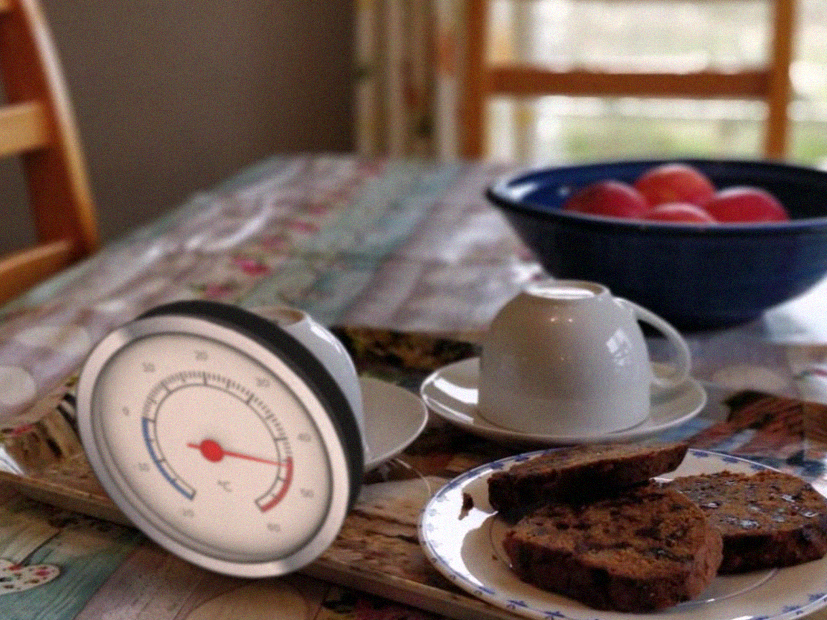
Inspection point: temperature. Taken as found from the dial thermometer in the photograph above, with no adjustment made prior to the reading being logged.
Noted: 45 °C
